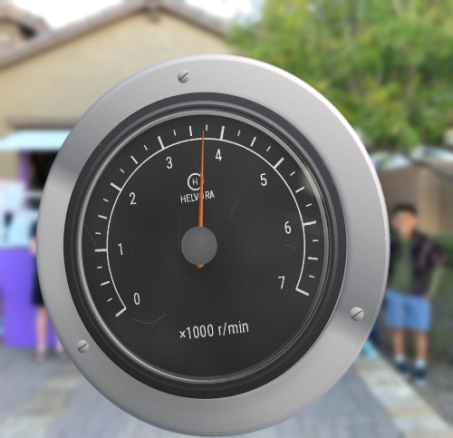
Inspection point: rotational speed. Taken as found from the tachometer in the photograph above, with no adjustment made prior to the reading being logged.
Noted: 3750 rpm
